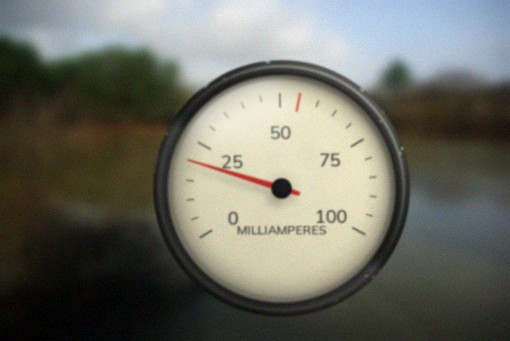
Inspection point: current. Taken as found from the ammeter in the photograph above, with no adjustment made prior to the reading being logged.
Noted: 20 mA
